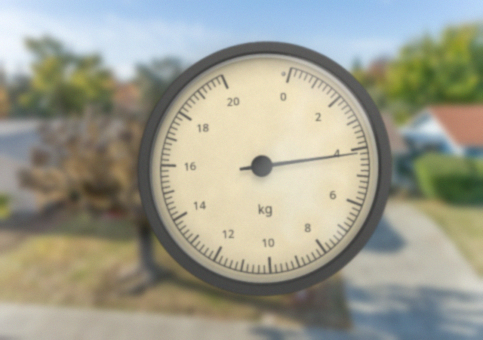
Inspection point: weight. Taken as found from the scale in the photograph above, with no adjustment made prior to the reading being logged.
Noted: 4.2 kg
